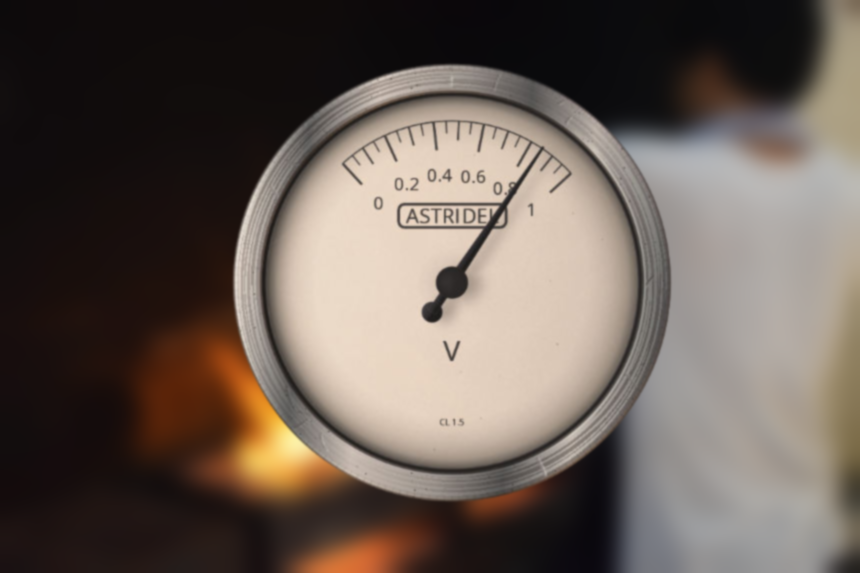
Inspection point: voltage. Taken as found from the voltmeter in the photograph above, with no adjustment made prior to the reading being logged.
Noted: 0.85 V
